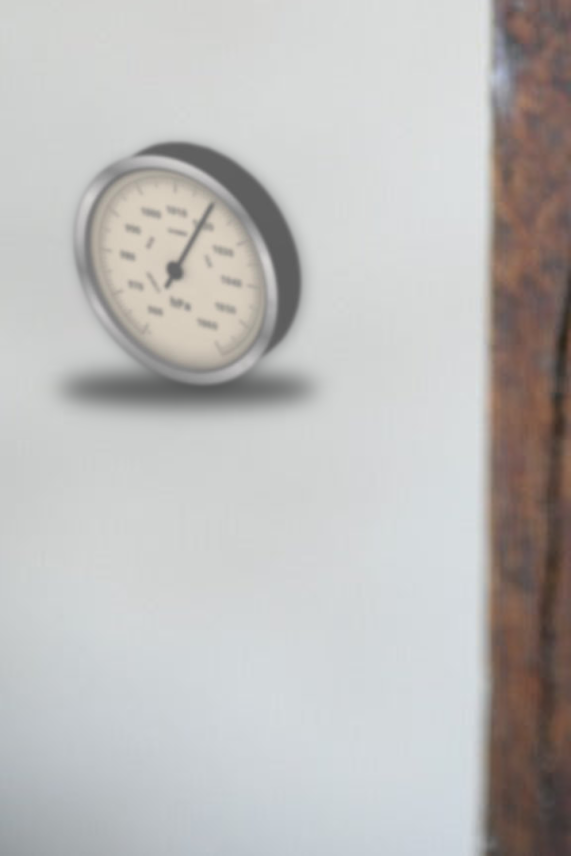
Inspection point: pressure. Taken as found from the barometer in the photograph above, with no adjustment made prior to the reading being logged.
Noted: 1020 hPa
